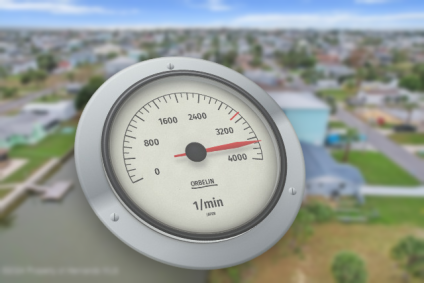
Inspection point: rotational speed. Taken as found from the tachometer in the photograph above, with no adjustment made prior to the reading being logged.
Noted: 3700 rpm
